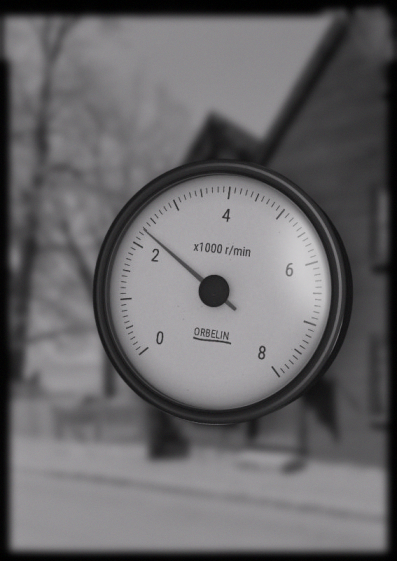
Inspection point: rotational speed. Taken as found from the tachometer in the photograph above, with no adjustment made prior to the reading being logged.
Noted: 2300 rpm
